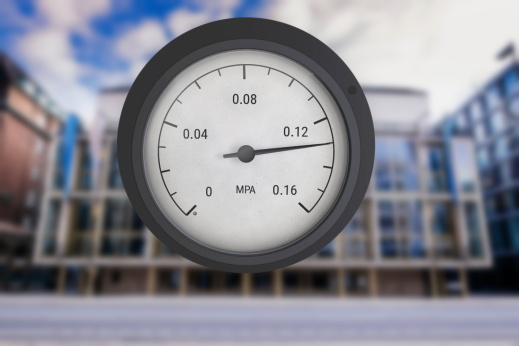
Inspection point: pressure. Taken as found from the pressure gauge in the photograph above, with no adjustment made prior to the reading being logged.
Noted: 0.13 MPa
